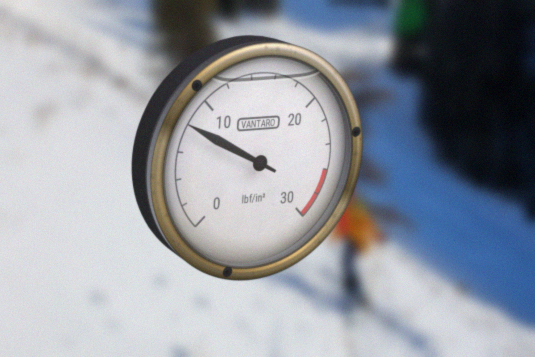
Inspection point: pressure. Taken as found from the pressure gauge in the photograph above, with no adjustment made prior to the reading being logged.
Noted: 8 psi
